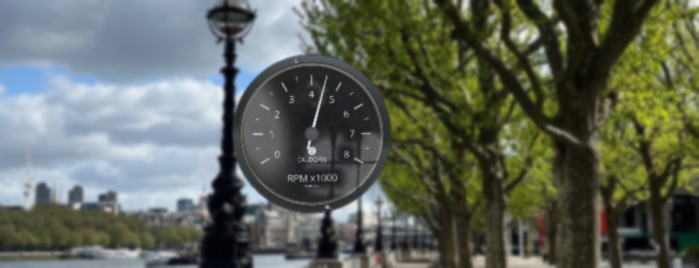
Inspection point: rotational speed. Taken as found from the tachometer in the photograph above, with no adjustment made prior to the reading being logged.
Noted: 4500 rpm
